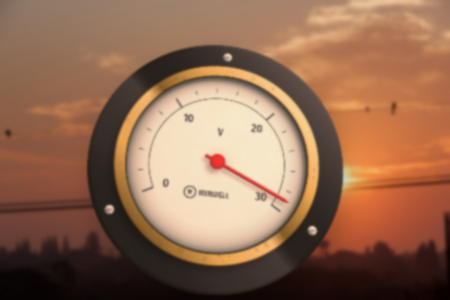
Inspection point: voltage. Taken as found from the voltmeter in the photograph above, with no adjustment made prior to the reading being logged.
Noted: 29 V
